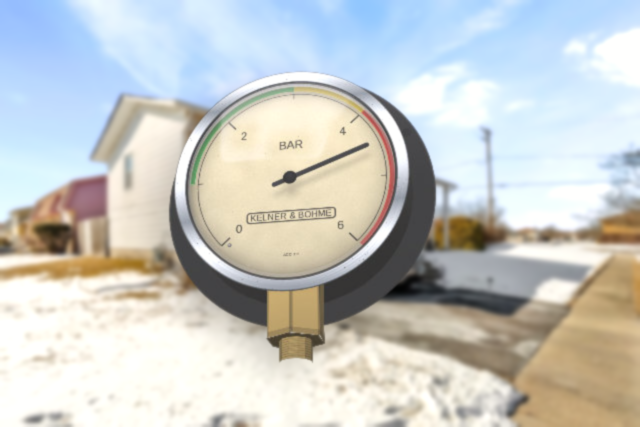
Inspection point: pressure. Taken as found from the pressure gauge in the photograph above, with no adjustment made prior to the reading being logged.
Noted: 4.5 bar
